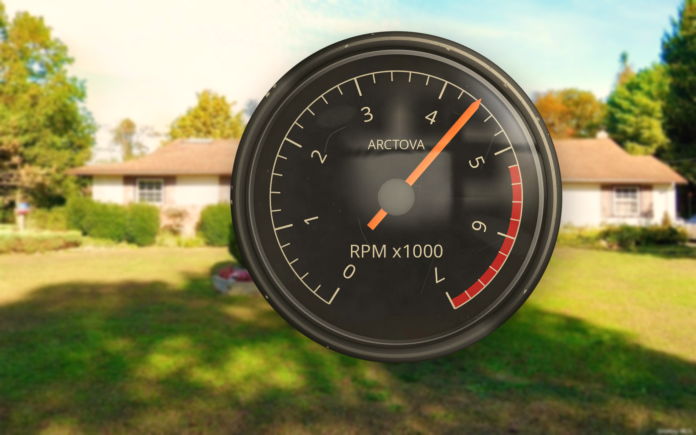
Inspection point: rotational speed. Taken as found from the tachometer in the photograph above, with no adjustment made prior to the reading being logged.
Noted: 4400 rpm
